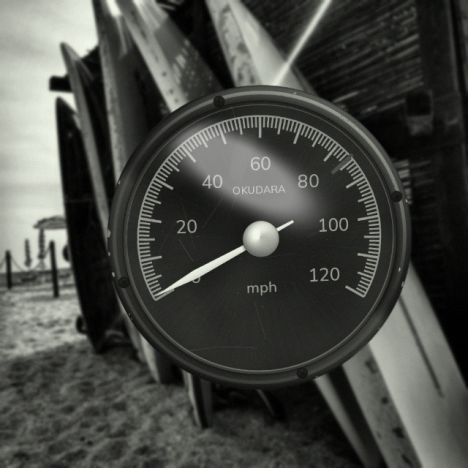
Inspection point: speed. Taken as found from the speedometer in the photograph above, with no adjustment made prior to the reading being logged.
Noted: 1 mph
